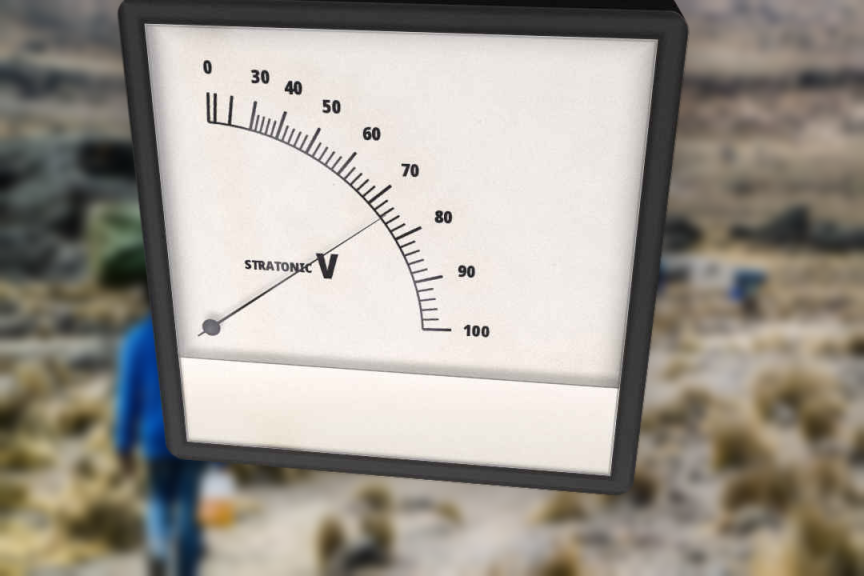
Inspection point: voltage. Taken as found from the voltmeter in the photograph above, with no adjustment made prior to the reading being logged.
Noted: 74 V
